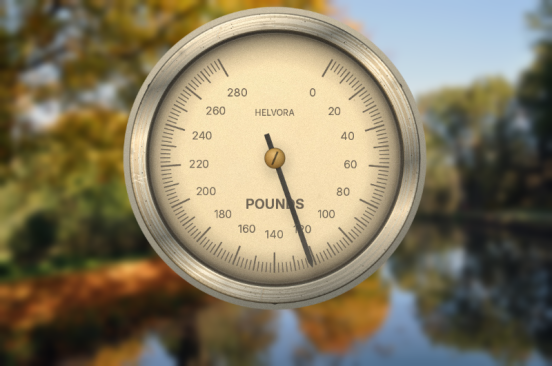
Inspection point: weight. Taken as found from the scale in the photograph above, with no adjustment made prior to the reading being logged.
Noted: 122 lb
